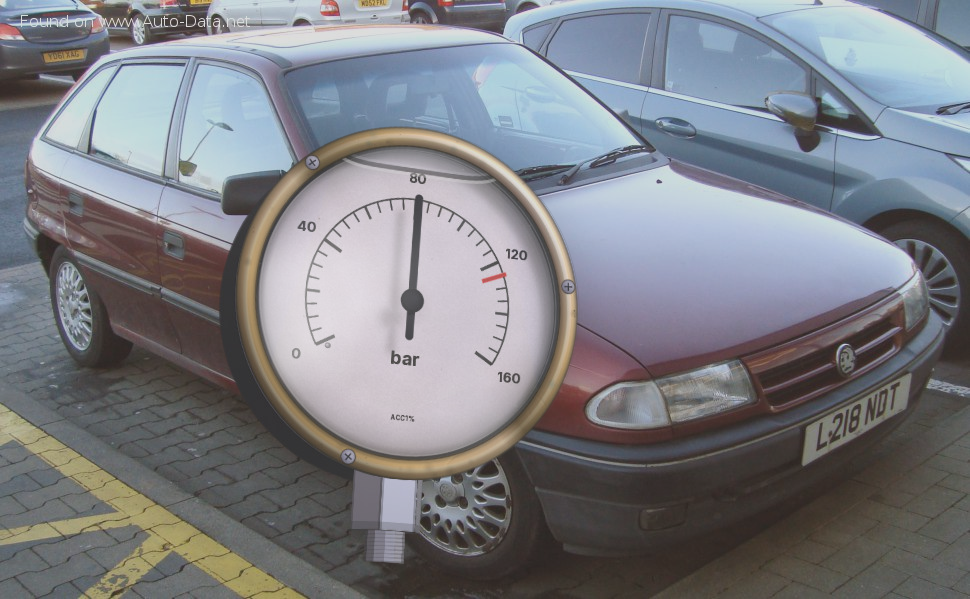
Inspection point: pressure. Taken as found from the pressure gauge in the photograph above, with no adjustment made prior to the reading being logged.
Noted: 80 bar
